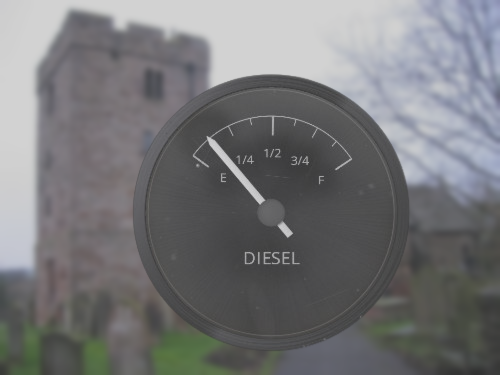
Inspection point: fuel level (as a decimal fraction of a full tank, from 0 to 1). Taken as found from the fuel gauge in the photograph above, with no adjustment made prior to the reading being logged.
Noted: 0.125
